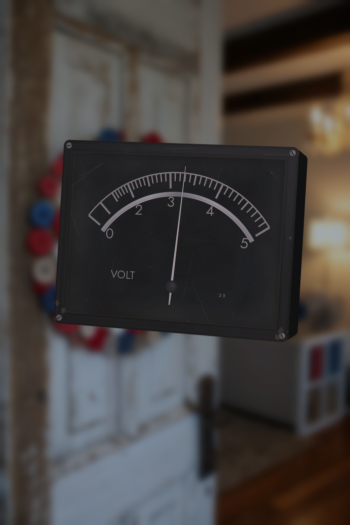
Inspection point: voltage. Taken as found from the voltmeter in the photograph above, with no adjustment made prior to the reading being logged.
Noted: 3.3 V
